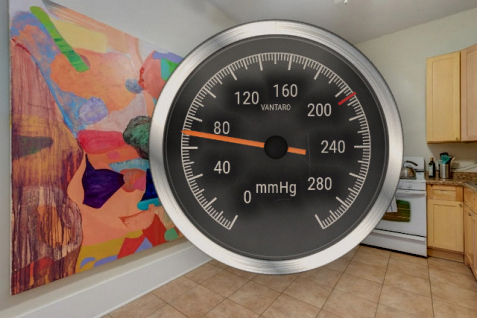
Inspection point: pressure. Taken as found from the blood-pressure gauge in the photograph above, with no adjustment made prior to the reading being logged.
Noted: 70 mmHg
